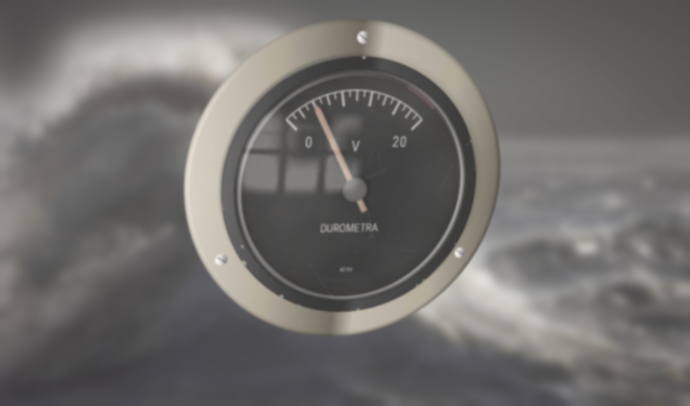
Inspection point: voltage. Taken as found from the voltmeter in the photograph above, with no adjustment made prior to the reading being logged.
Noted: 4 V
